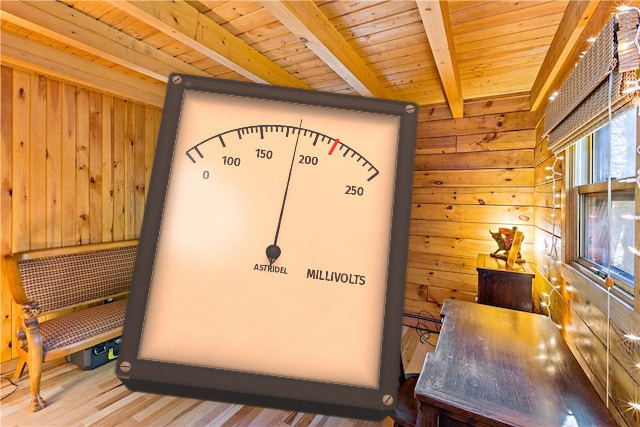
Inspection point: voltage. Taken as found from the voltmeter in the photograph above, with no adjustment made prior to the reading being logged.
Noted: 185 mV
